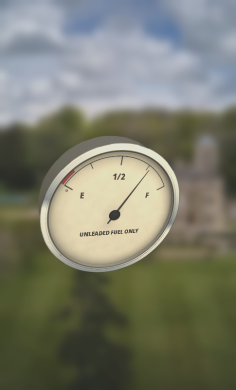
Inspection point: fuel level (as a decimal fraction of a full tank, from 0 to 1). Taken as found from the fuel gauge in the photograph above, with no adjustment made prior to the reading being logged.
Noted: 0.75
